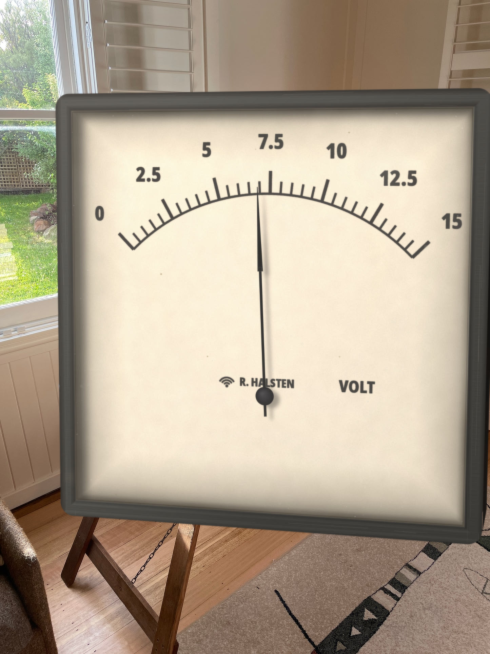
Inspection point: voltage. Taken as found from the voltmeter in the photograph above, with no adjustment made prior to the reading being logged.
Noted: 7 V
